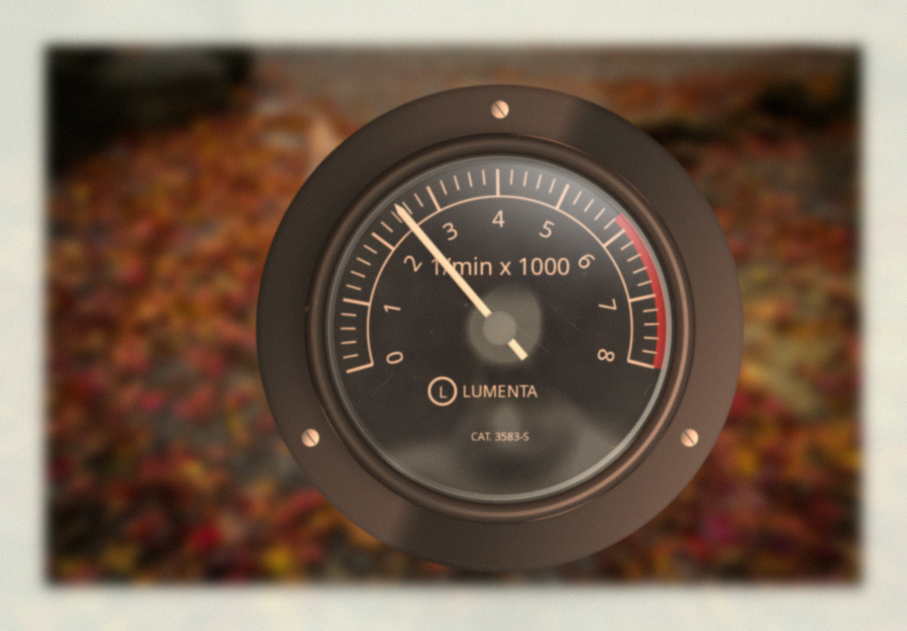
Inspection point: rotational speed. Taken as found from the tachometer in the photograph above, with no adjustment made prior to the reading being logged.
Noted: 2500 rpm
